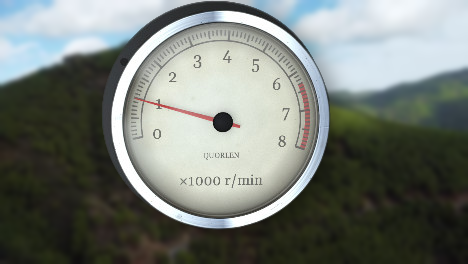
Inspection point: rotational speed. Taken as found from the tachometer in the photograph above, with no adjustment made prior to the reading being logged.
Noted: 1000 rpm
